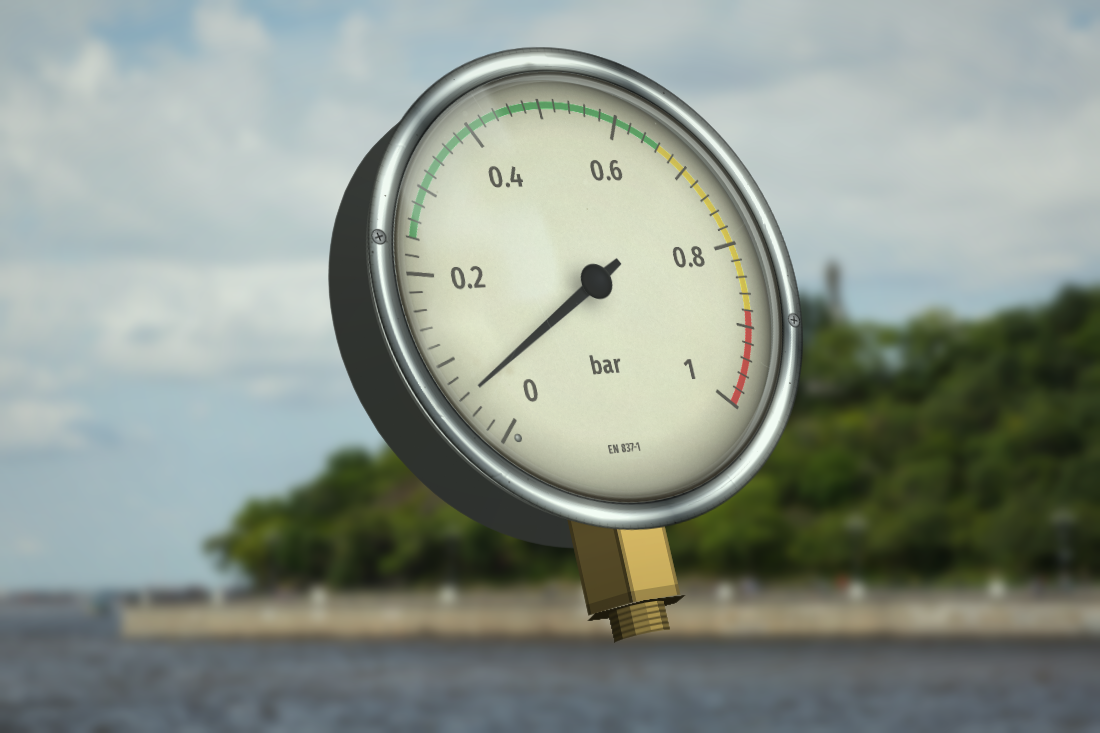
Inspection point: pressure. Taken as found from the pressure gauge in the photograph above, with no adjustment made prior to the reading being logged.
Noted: 0.06 bar
